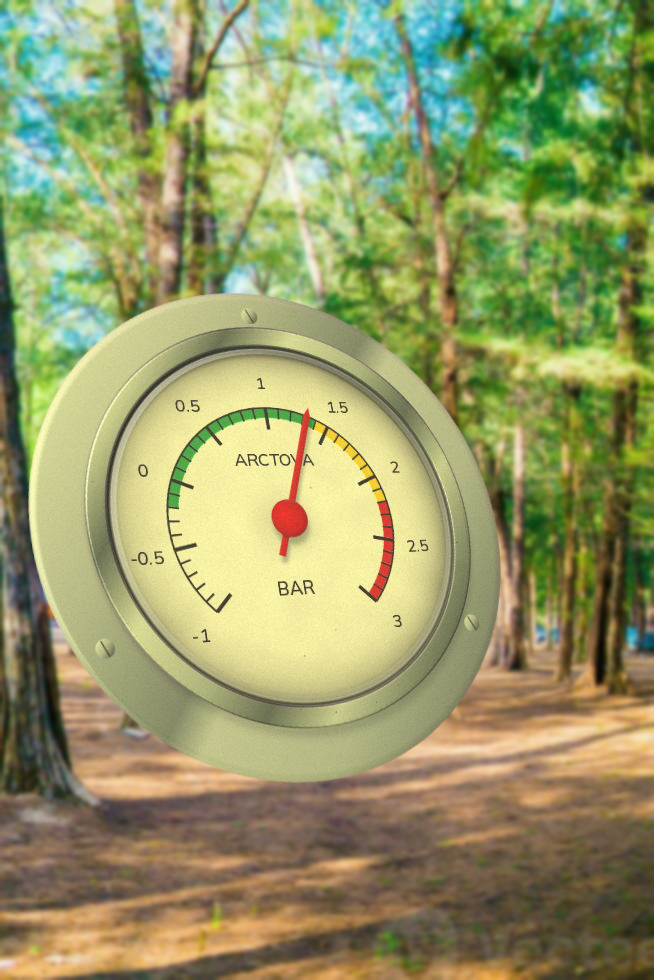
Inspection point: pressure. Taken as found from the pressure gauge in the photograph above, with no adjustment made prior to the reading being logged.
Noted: 1.3 bar
